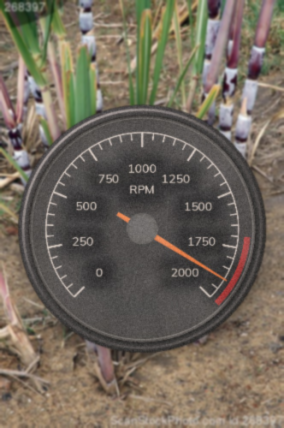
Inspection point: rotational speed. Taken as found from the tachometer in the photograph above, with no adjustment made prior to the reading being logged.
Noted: 1900 rpm
